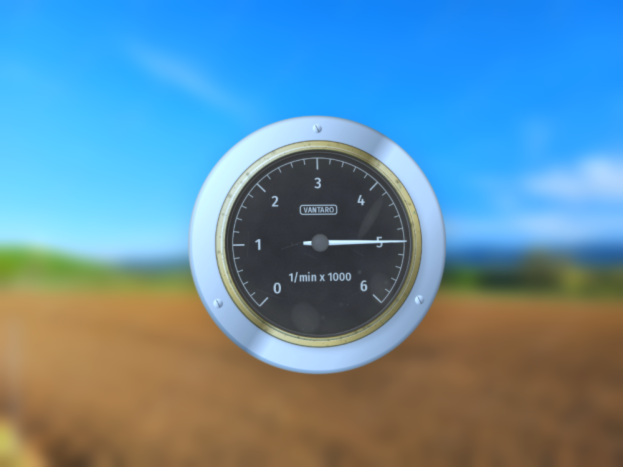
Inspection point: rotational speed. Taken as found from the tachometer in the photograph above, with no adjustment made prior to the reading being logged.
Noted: 5000 rpm
